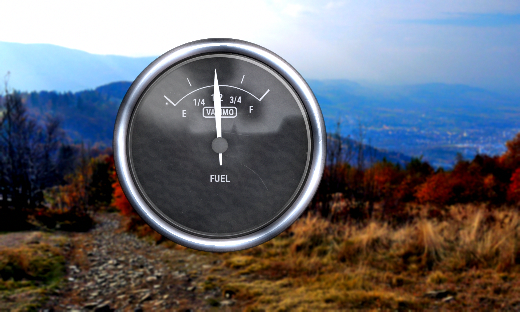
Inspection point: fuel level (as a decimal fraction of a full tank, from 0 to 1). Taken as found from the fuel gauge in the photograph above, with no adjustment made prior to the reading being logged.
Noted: 0.5
